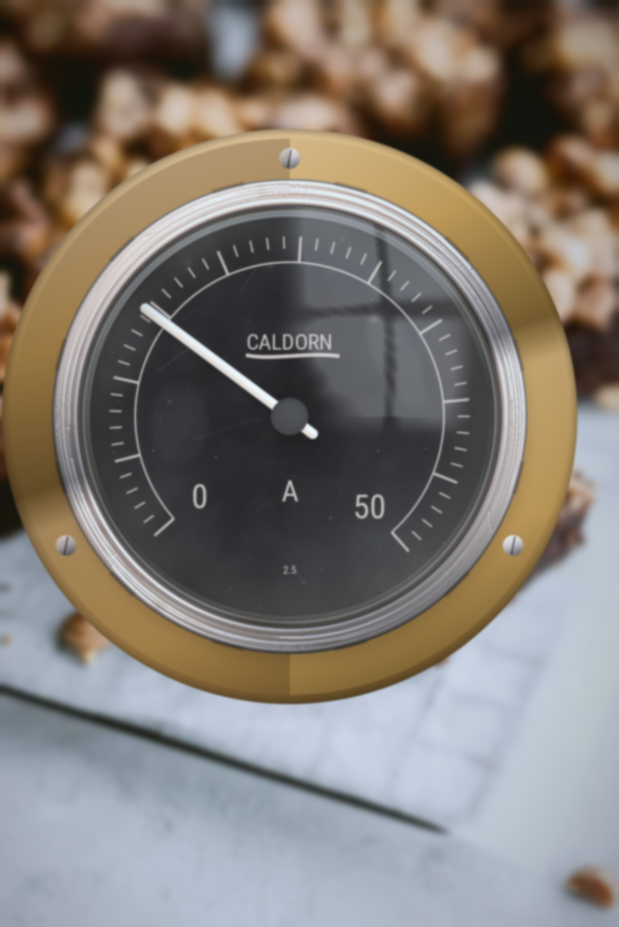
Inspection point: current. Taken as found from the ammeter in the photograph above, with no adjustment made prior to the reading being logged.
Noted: 14.5 A
